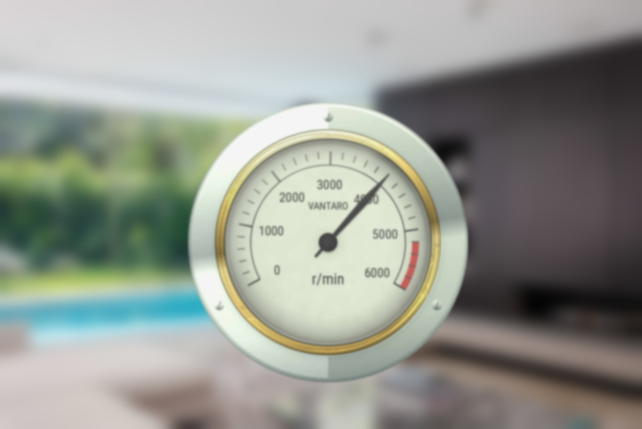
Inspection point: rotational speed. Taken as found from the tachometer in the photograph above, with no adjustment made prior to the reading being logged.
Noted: 4000 rpm
